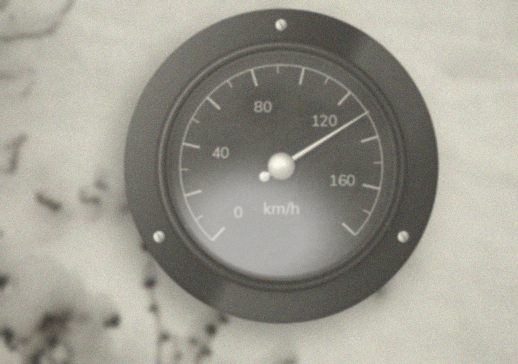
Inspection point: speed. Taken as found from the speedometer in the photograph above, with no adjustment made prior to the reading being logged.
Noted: 130 km/h
